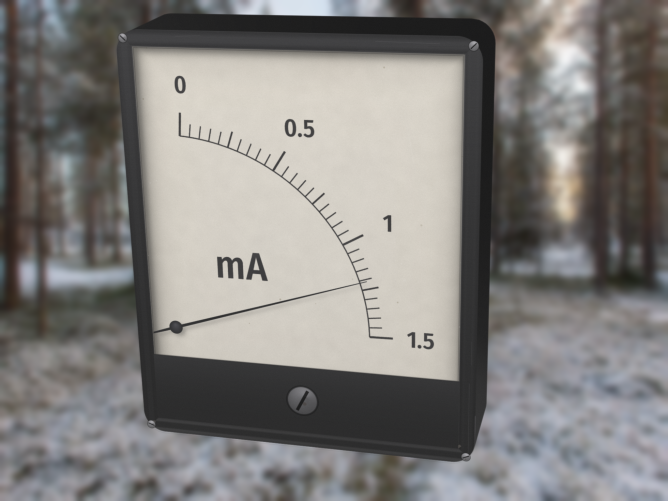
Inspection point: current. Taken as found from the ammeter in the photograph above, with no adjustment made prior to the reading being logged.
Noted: 1.2 mA
